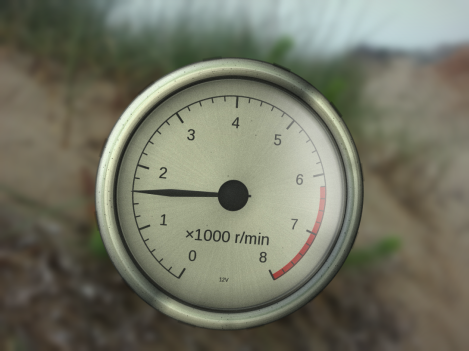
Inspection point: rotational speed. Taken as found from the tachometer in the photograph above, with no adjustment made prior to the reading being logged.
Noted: 1600 rpm
